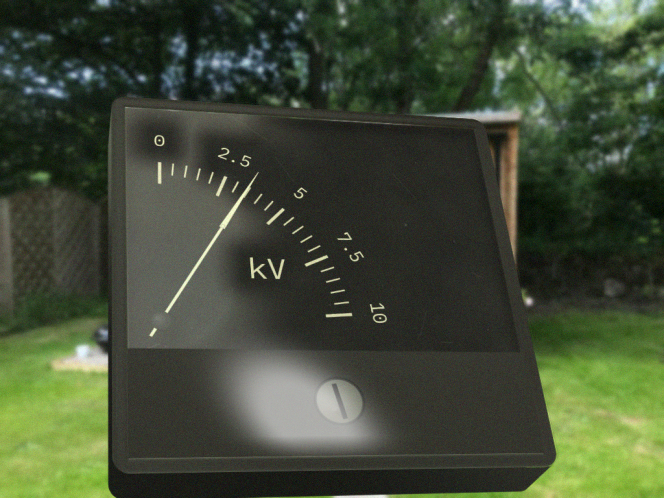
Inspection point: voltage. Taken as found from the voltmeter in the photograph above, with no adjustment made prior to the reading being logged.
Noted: 3.5 kV
